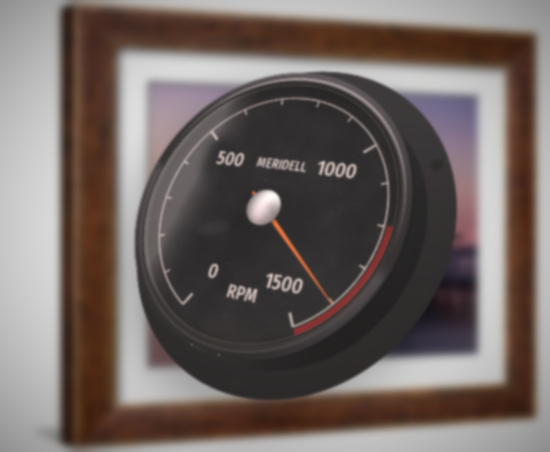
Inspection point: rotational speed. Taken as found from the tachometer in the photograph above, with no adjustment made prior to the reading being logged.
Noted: 1400 rpm
